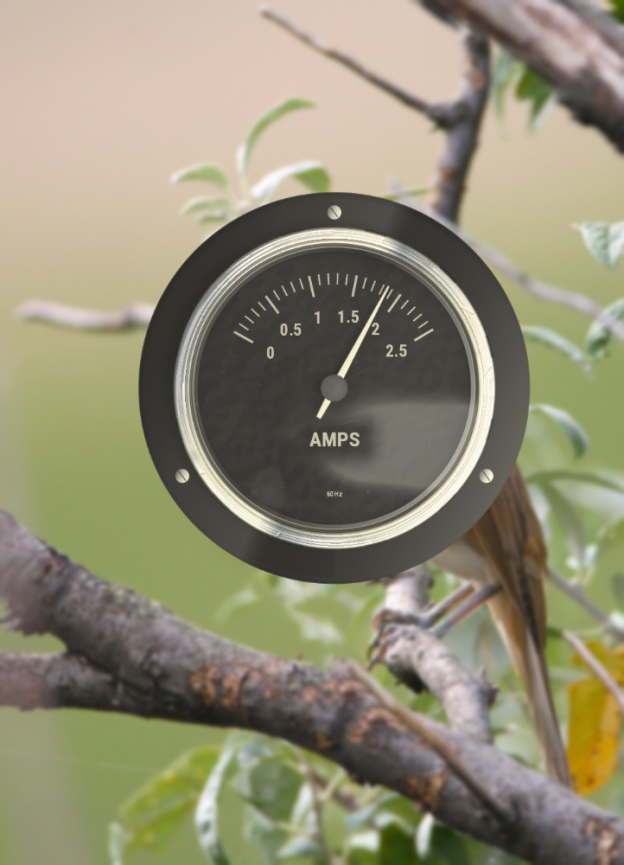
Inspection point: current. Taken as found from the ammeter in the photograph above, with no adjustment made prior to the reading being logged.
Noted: 1.85 A
